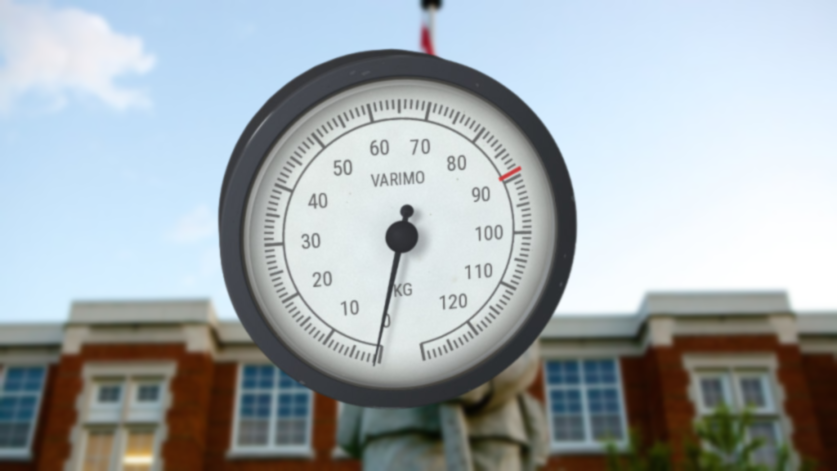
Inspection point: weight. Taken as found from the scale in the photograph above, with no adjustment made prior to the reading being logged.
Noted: 1 kg
